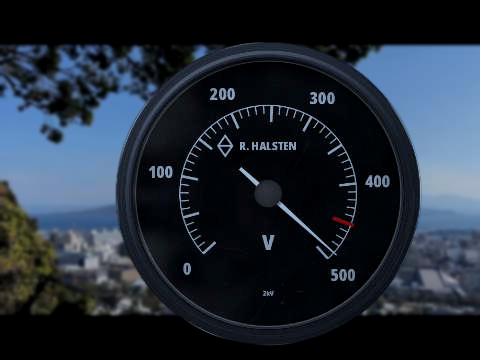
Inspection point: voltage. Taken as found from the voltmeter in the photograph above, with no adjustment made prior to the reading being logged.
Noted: 490 V
